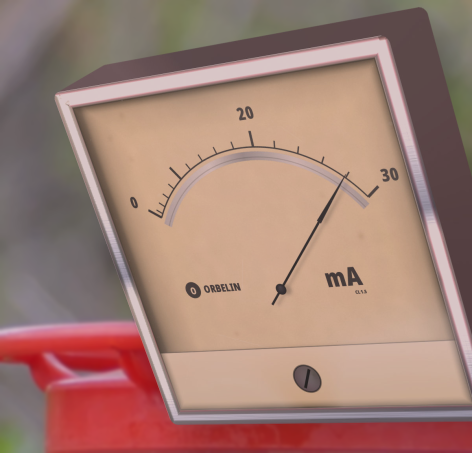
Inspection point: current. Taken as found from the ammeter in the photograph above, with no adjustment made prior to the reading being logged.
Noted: 28 mA
